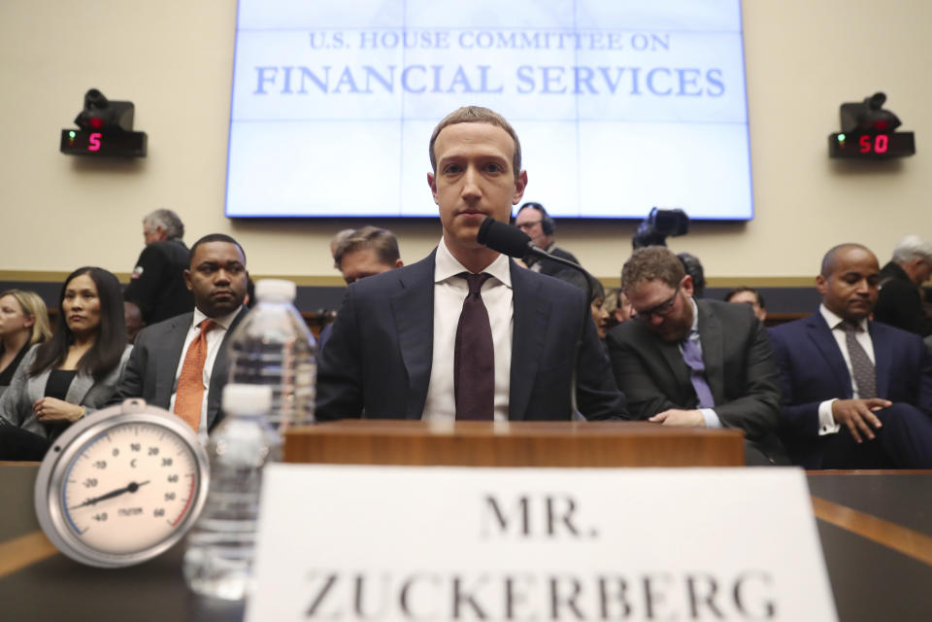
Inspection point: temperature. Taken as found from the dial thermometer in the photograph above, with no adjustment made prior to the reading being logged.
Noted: -30 °C
